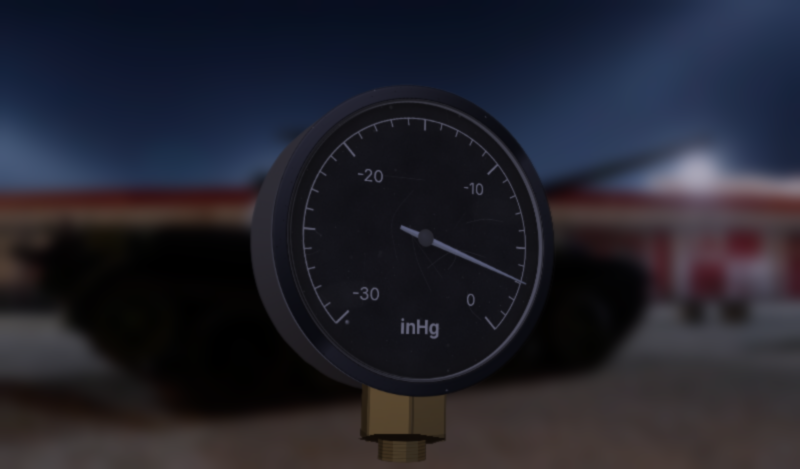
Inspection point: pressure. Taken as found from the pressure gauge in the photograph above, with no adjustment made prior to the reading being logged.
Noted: -3 inHg
